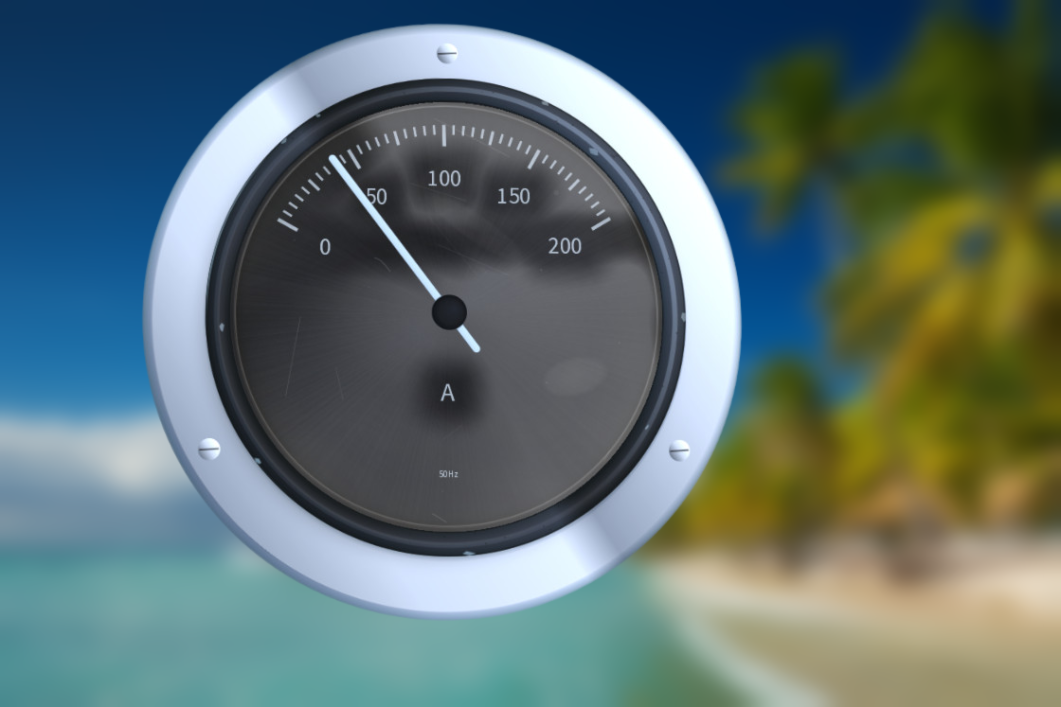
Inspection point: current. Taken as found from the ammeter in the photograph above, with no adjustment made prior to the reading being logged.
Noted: 40 A
